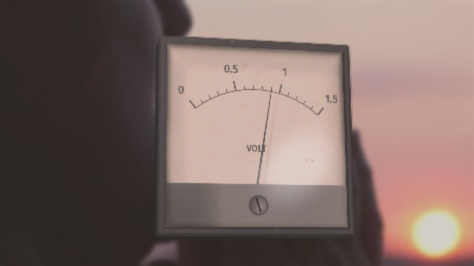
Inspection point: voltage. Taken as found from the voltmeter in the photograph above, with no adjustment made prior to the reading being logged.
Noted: 0.9 V
